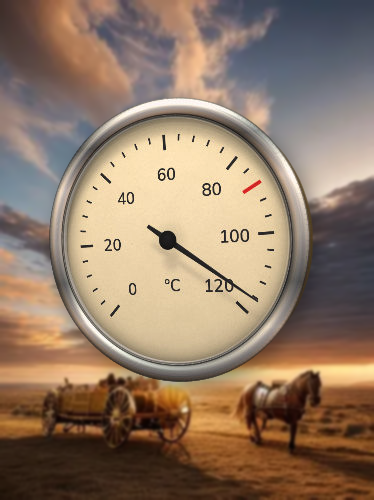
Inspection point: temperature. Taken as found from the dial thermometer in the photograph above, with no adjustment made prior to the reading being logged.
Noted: 116 °C
